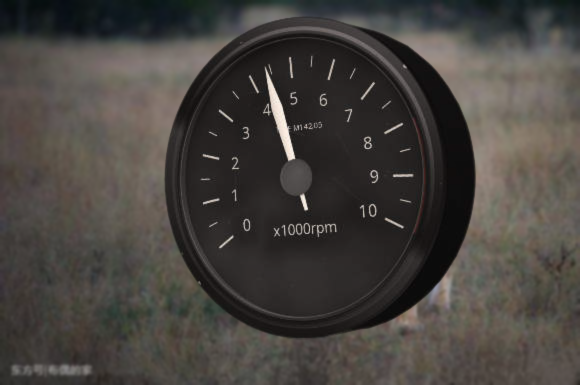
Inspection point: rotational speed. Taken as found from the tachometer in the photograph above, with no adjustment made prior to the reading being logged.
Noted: 4500 rpm
